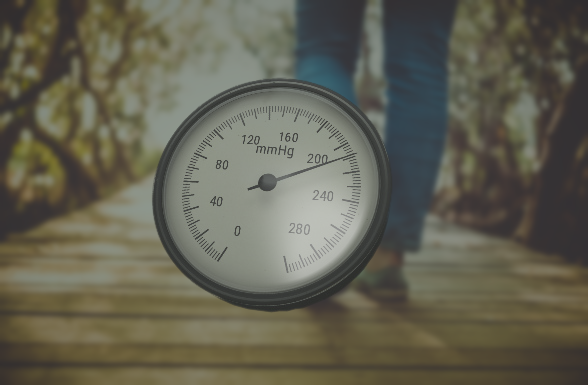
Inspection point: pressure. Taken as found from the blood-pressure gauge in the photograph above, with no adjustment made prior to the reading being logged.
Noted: 210 mmHg
